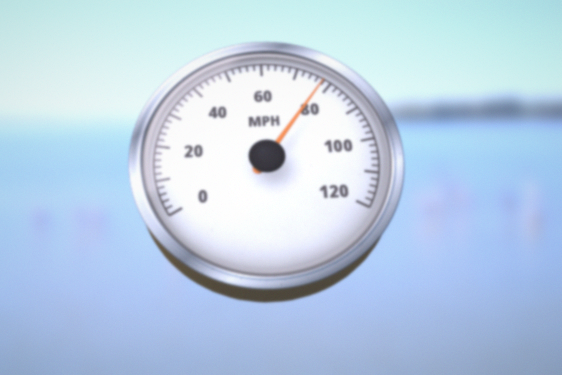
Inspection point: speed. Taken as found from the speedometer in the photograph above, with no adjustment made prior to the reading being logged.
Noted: 78 mph
